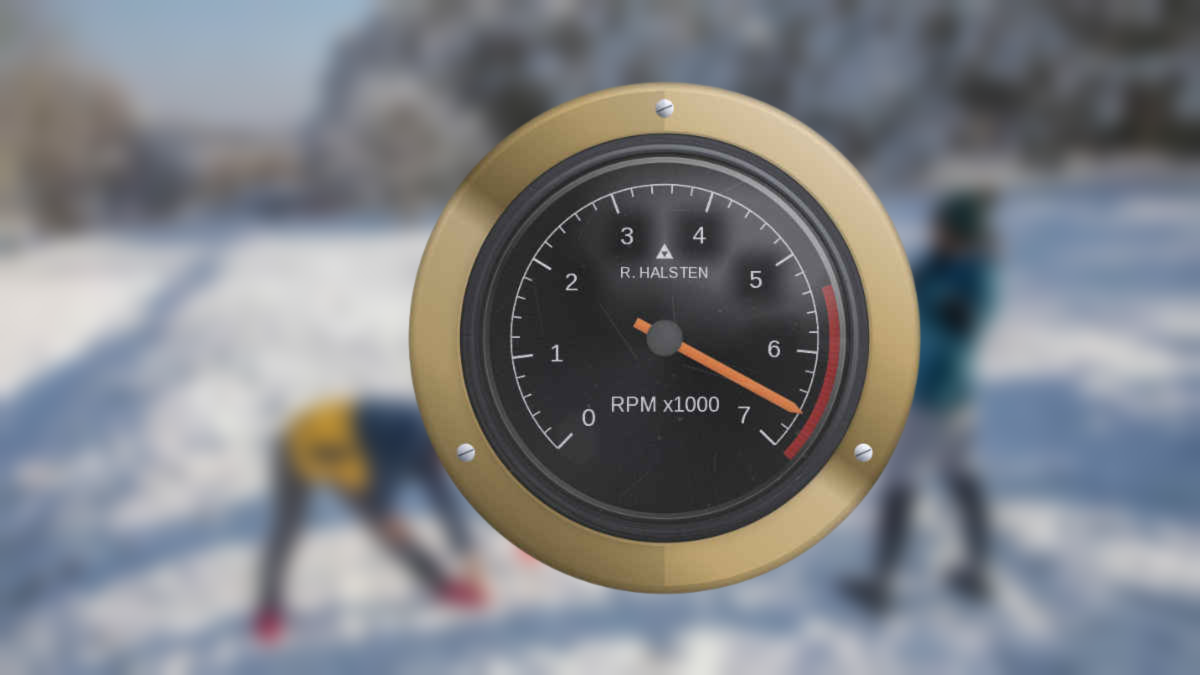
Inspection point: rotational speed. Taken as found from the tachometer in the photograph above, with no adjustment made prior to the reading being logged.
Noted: 6600 rpm
